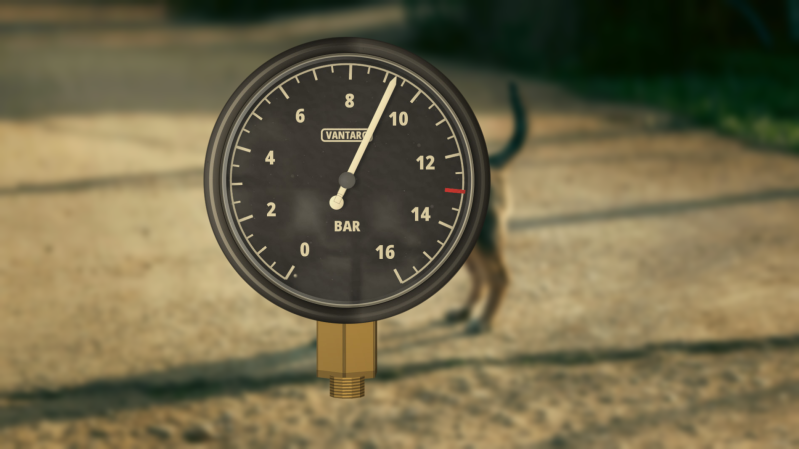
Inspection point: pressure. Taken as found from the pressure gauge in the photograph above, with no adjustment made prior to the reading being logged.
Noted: 9.25 bar
